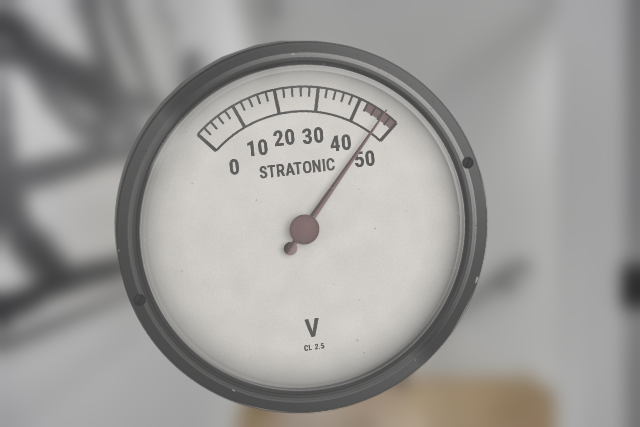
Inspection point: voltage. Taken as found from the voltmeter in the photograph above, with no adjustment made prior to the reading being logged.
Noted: 46 V
